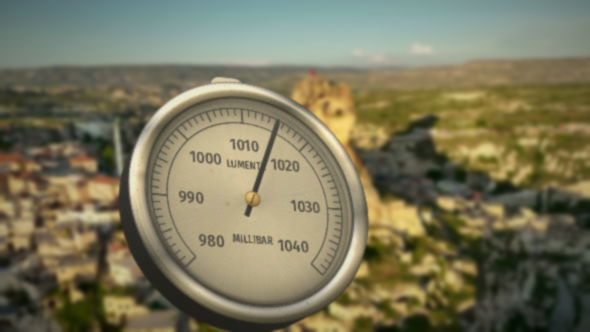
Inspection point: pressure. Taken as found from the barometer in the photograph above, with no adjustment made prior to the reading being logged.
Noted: 1015 mbar
